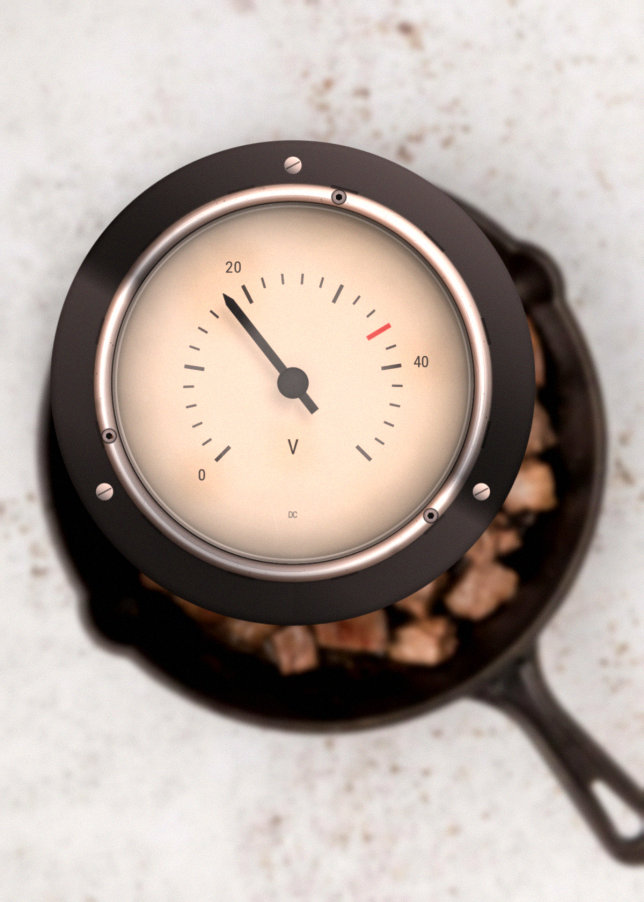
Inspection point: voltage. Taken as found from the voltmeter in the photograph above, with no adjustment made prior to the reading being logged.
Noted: 18 V
